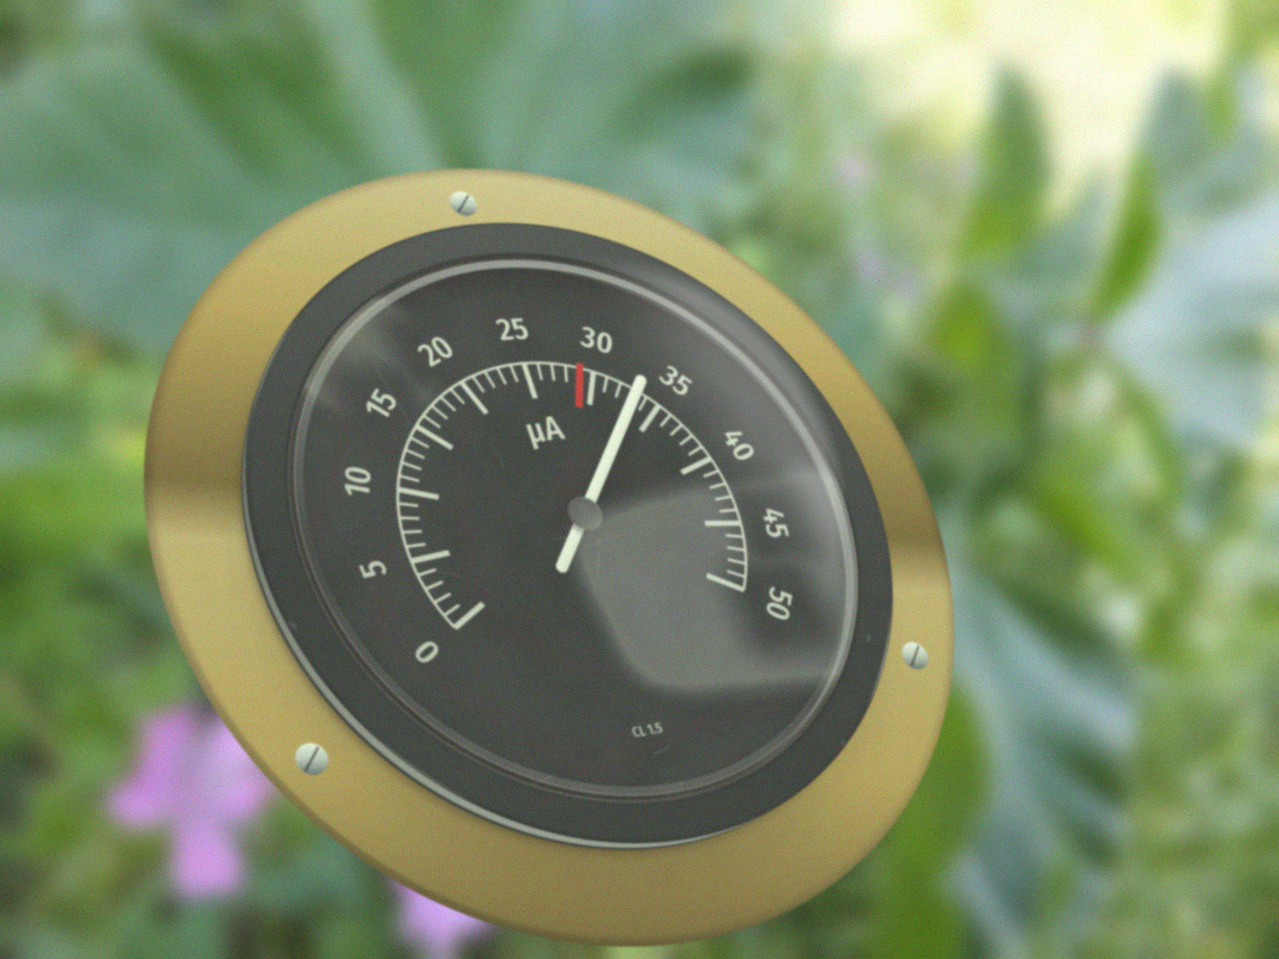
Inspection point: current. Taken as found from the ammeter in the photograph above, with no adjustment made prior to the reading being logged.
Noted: 33 µA
